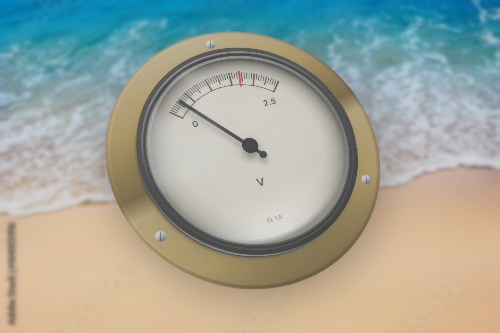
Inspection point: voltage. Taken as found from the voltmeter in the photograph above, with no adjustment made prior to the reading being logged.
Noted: 0.25 V
